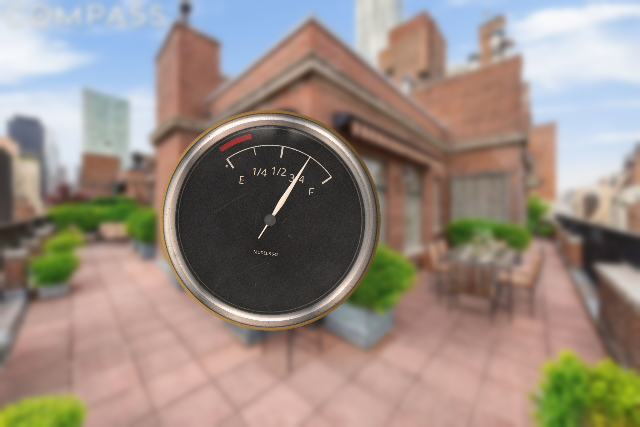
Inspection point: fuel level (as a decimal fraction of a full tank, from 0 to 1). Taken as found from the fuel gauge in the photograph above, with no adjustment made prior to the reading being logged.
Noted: 0.75
